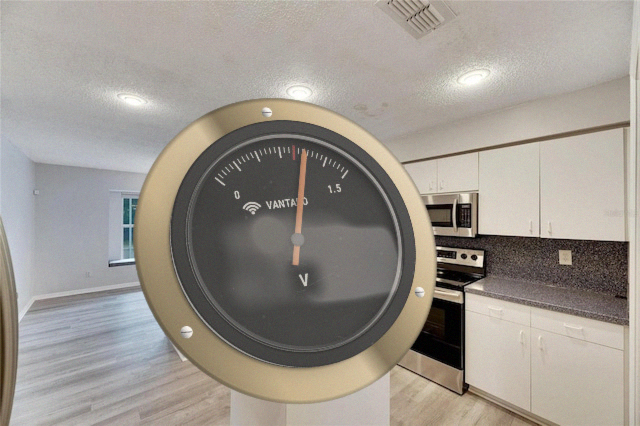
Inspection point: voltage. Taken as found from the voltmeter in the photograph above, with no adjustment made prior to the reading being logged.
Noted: 1 V
